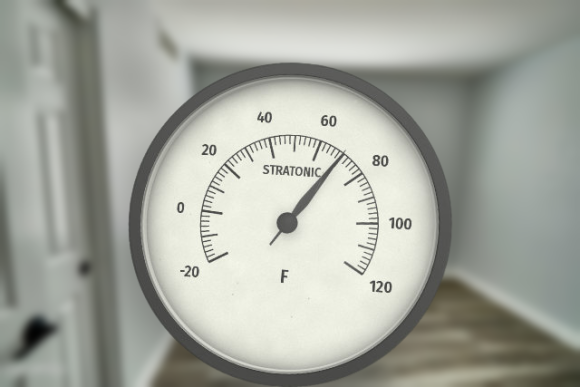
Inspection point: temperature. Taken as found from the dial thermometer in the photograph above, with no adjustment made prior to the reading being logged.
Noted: 70 °F
